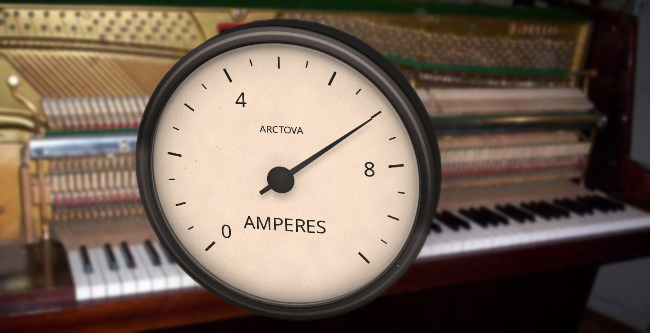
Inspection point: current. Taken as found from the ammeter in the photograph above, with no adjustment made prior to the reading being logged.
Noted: 7 A
